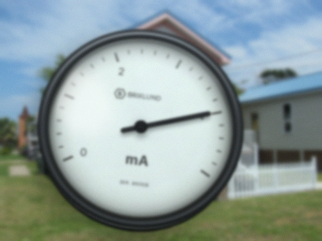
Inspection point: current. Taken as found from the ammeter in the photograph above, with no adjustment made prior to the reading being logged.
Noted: 4 mA
